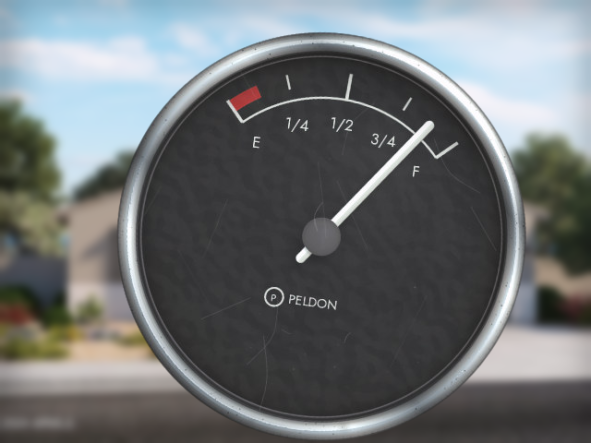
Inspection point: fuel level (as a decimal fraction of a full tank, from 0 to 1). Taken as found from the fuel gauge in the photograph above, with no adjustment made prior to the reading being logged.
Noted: 0.875
